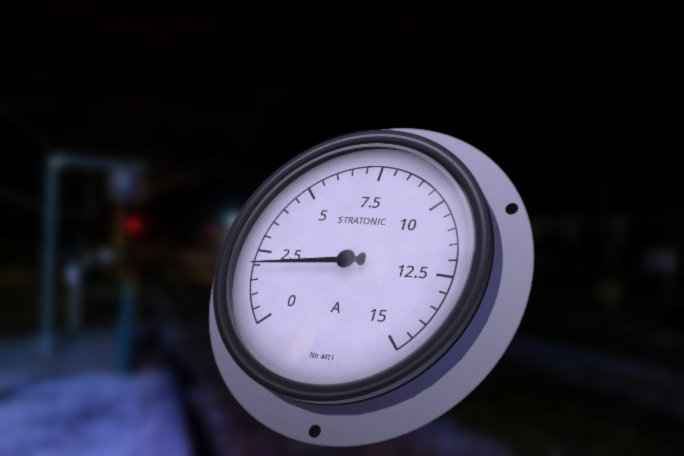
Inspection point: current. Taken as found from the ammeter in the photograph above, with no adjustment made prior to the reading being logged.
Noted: 2 A
